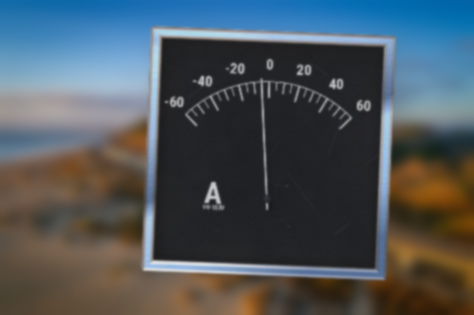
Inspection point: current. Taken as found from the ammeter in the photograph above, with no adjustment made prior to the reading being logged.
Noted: -5 A
